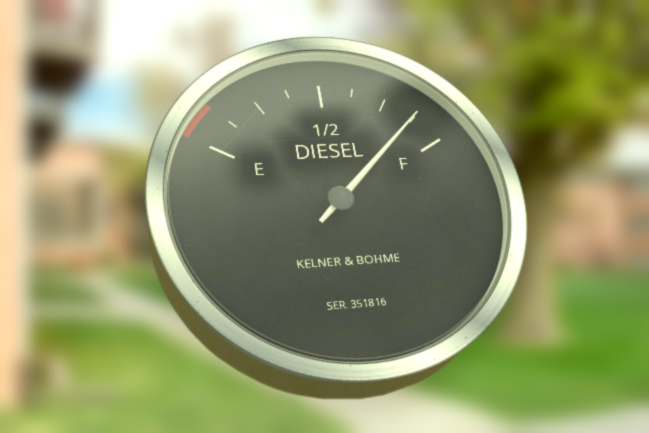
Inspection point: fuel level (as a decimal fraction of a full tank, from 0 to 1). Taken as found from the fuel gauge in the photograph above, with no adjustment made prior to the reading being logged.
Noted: 0.875
